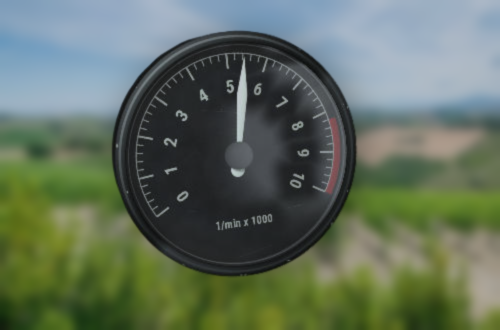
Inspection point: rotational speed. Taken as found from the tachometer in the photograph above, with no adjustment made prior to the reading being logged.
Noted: 5400 rpm
